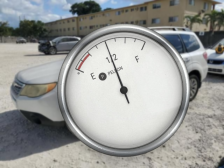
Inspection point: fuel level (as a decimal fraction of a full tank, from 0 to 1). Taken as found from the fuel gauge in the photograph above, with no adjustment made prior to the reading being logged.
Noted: 0.5
